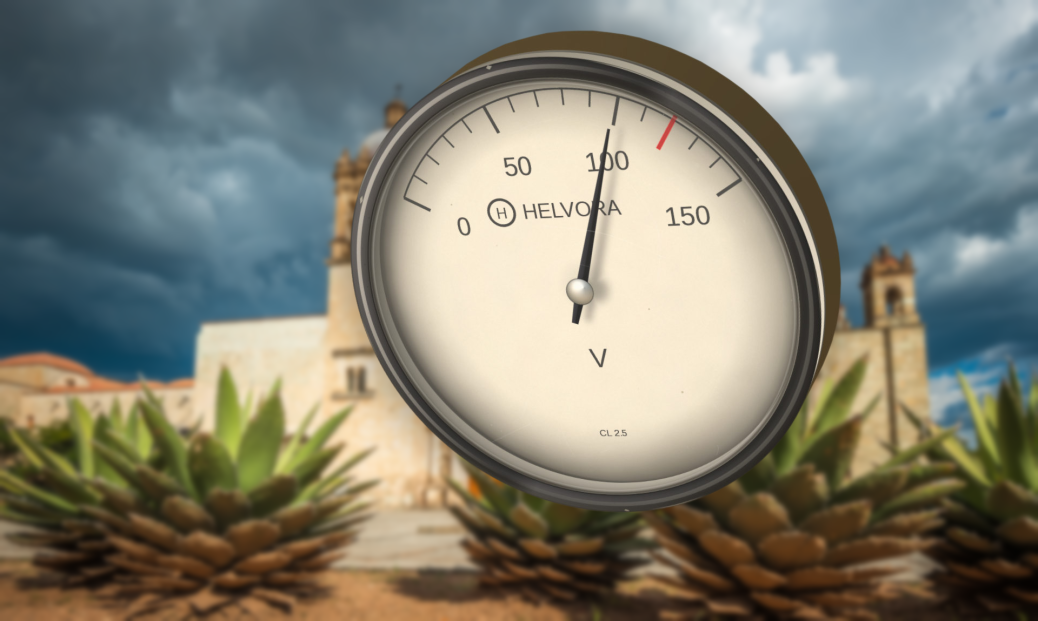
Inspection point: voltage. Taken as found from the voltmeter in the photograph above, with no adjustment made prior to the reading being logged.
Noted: 100 V
